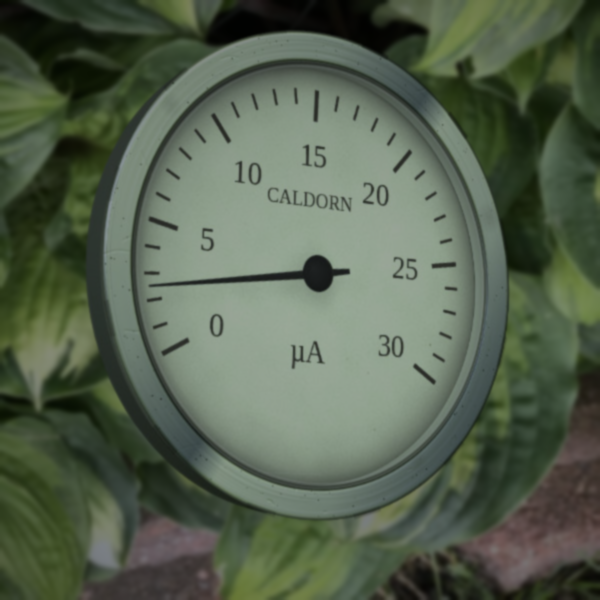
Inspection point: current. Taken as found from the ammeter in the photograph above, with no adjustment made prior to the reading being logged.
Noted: 2.5 µA
